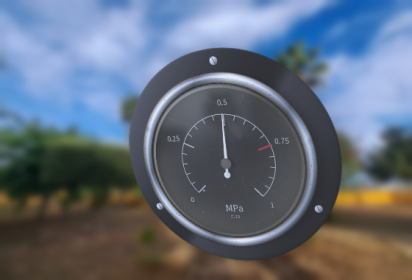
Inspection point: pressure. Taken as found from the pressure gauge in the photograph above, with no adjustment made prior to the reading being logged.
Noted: 0.5 MPa
